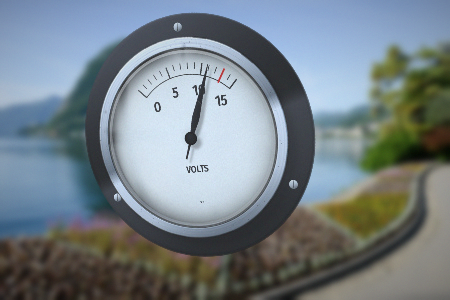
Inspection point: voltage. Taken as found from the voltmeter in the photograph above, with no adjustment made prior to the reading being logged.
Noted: 11 V
